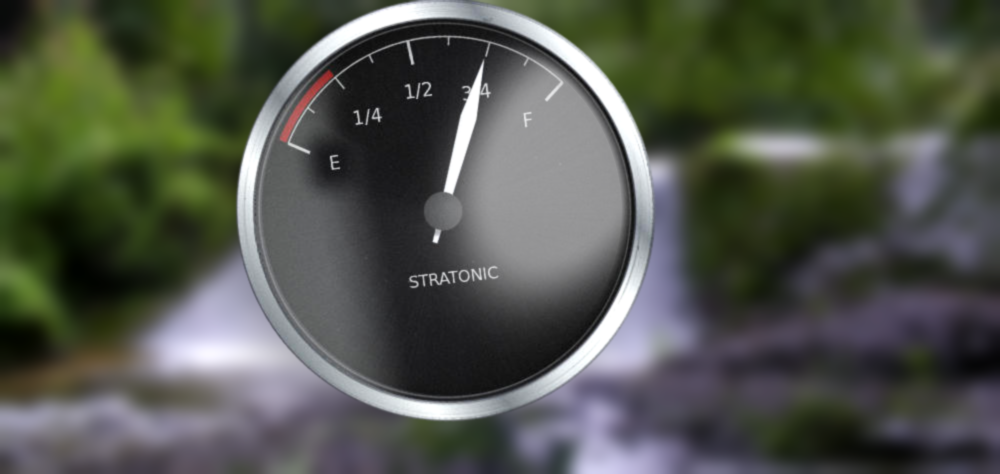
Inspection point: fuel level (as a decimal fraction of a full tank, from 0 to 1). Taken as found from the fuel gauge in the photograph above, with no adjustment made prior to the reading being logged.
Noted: 0.75
